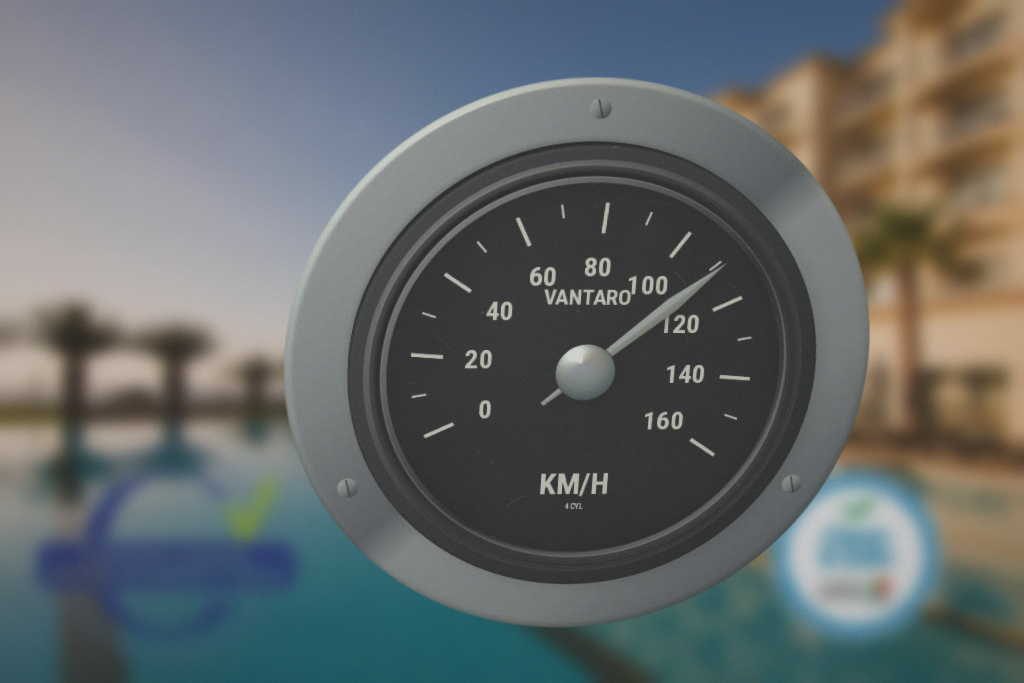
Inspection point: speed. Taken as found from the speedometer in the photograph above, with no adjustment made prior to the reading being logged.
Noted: 110 km/h
